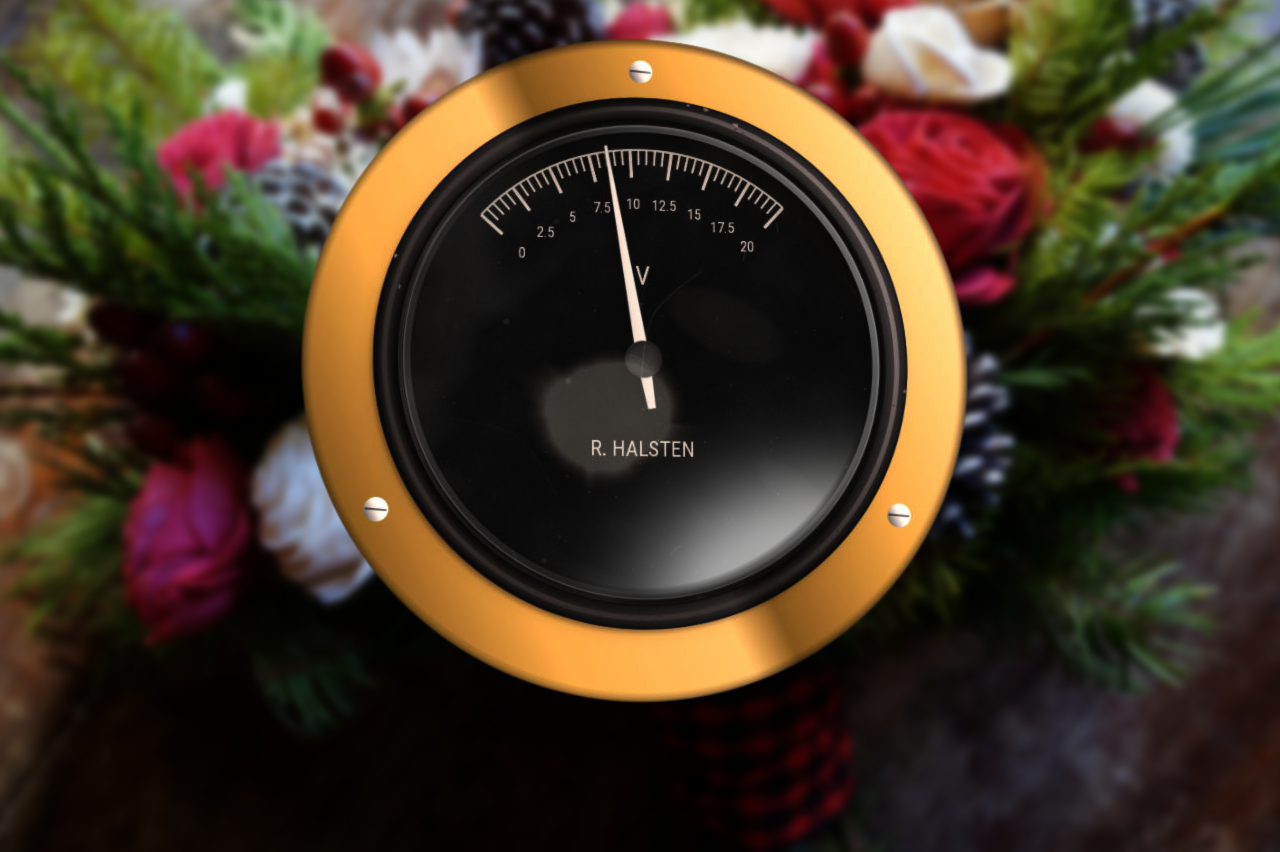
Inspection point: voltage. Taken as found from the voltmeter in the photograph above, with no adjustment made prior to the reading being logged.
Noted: 8.5 V
